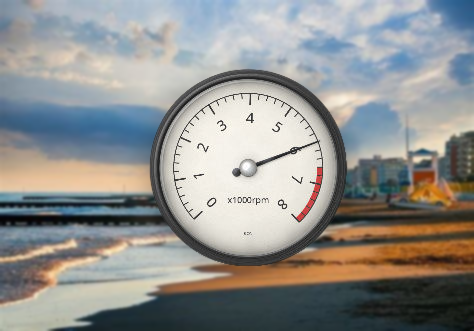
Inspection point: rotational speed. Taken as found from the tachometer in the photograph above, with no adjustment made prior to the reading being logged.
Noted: 6000 rpm
